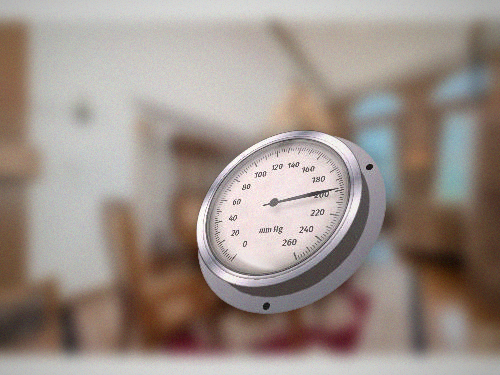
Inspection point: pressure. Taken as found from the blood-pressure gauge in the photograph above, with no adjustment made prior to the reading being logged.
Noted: 200 mmHg
